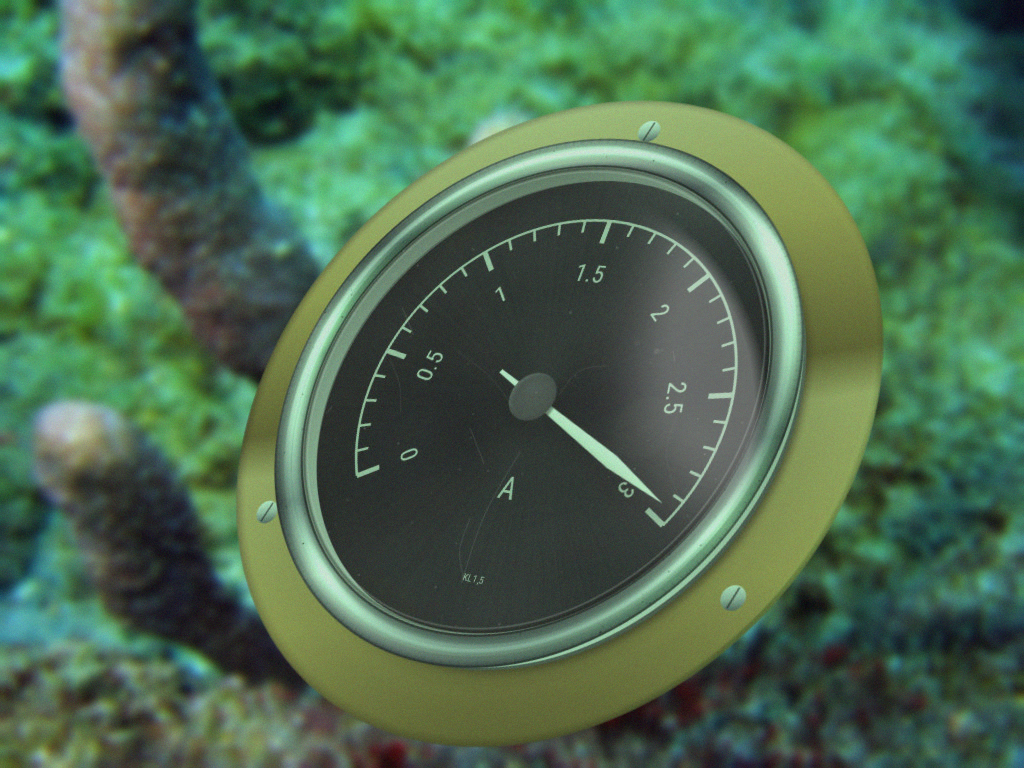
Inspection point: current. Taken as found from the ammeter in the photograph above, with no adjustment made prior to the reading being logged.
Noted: 2.95 A
